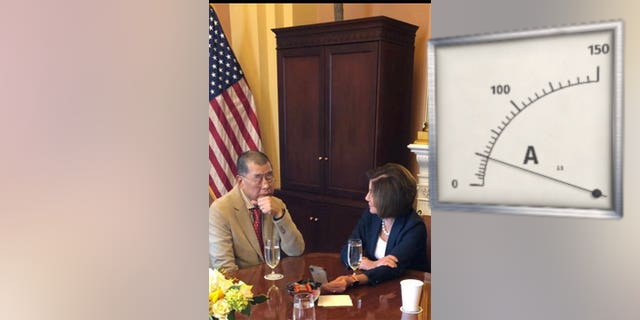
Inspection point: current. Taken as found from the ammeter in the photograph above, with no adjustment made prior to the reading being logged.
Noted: 50 A
